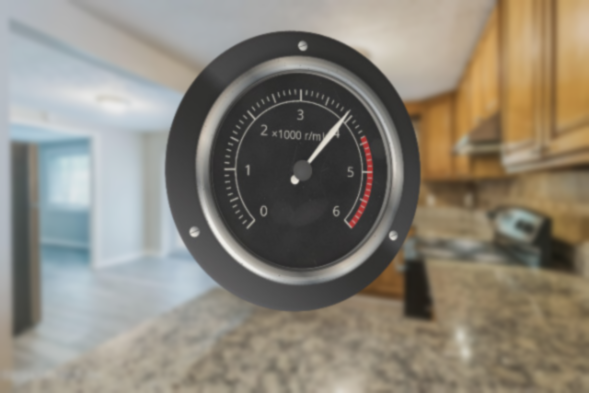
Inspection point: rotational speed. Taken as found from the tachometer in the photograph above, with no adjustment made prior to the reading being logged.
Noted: 3900 rpm
